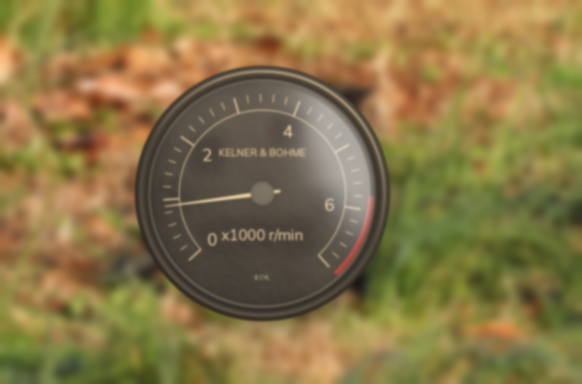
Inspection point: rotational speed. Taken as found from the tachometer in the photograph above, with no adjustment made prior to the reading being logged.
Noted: 900 rpm
